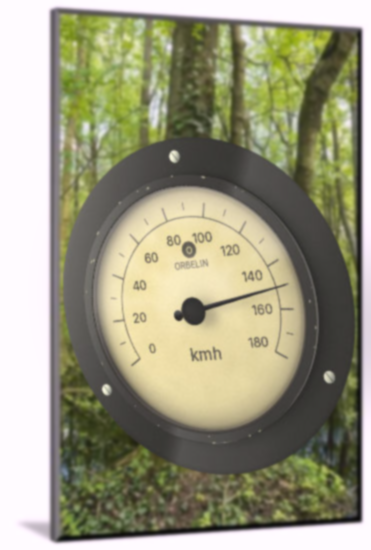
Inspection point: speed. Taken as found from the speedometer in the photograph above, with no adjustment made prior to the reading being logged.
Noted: 150 km/h
